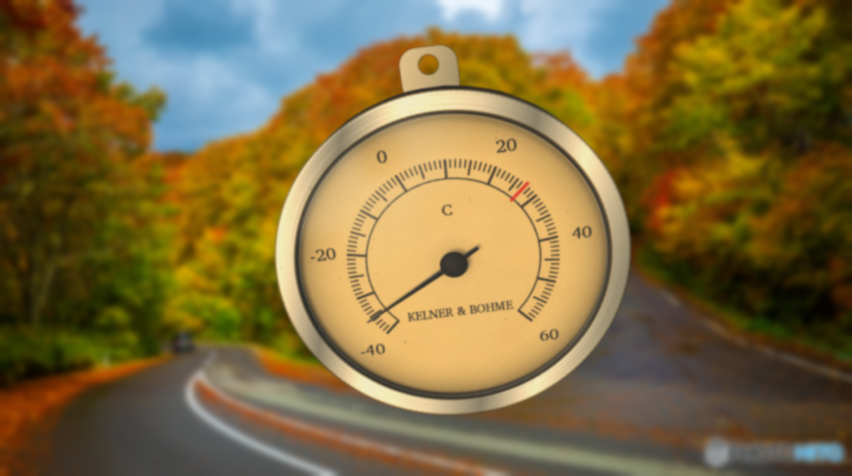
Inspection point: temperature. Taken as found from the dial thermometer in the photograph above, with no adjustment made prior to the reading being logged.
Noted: -35 °C
